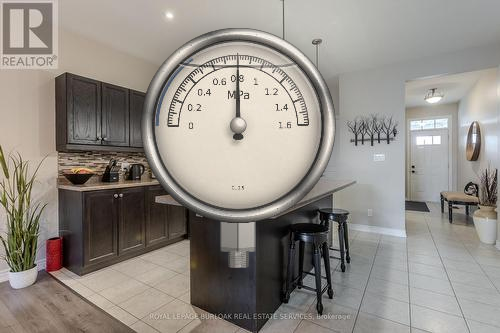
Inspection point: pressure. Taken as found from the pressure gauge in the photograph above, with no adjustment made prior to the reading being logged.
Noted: 0.8 MPa
